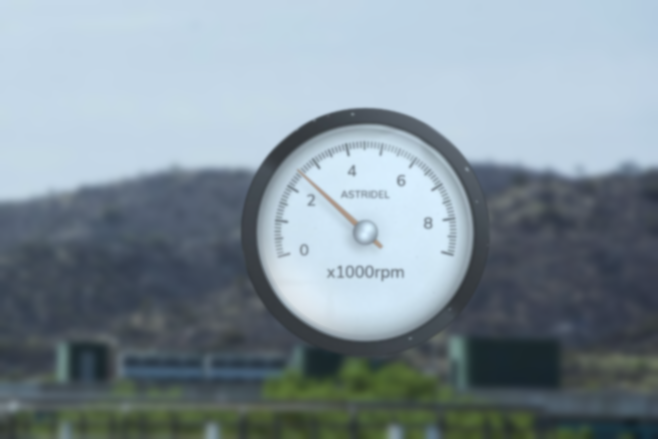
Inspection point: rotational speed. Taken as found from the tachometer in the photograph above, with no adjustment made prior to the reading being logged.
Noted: 2500 rpm
